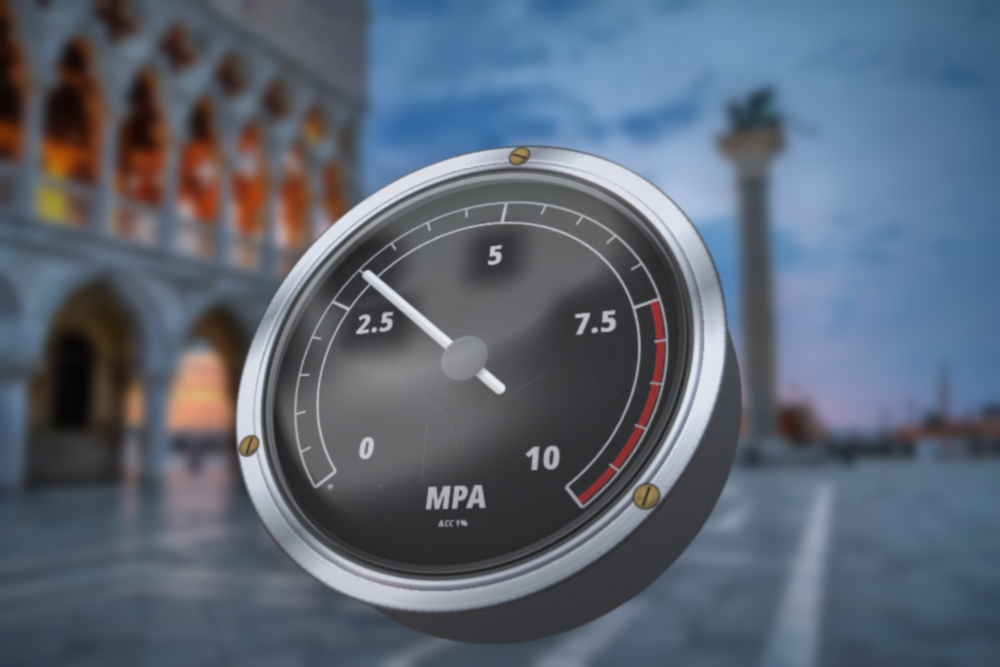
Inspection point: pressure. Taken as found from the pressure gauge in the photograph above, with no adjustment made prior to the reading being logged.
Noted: 3 MPa
